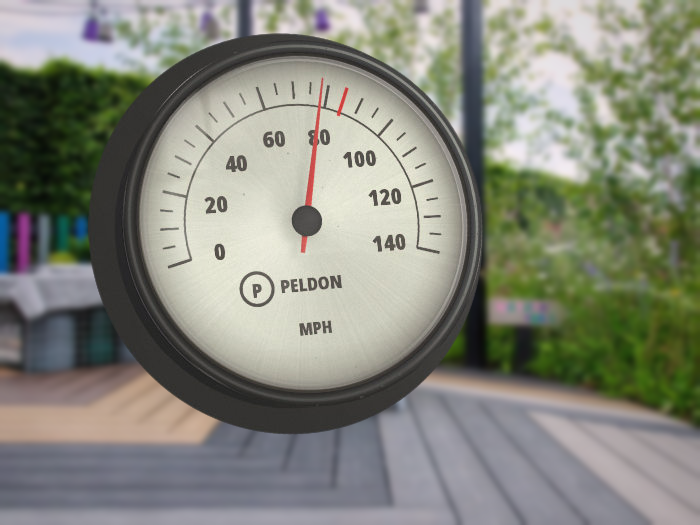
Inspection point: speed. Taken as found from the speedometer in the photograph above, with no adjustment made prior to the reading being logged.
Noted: 77.5 mph
